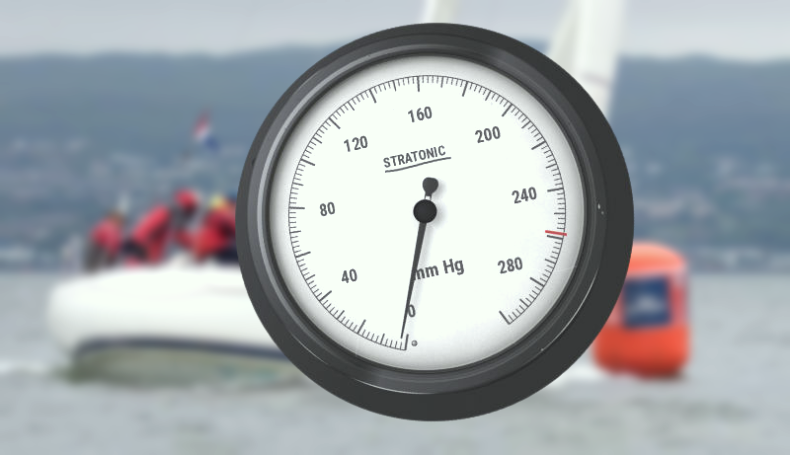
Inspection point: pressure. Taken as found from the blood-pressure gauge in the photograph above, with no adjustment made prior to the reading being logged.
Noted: 2 mmHg
